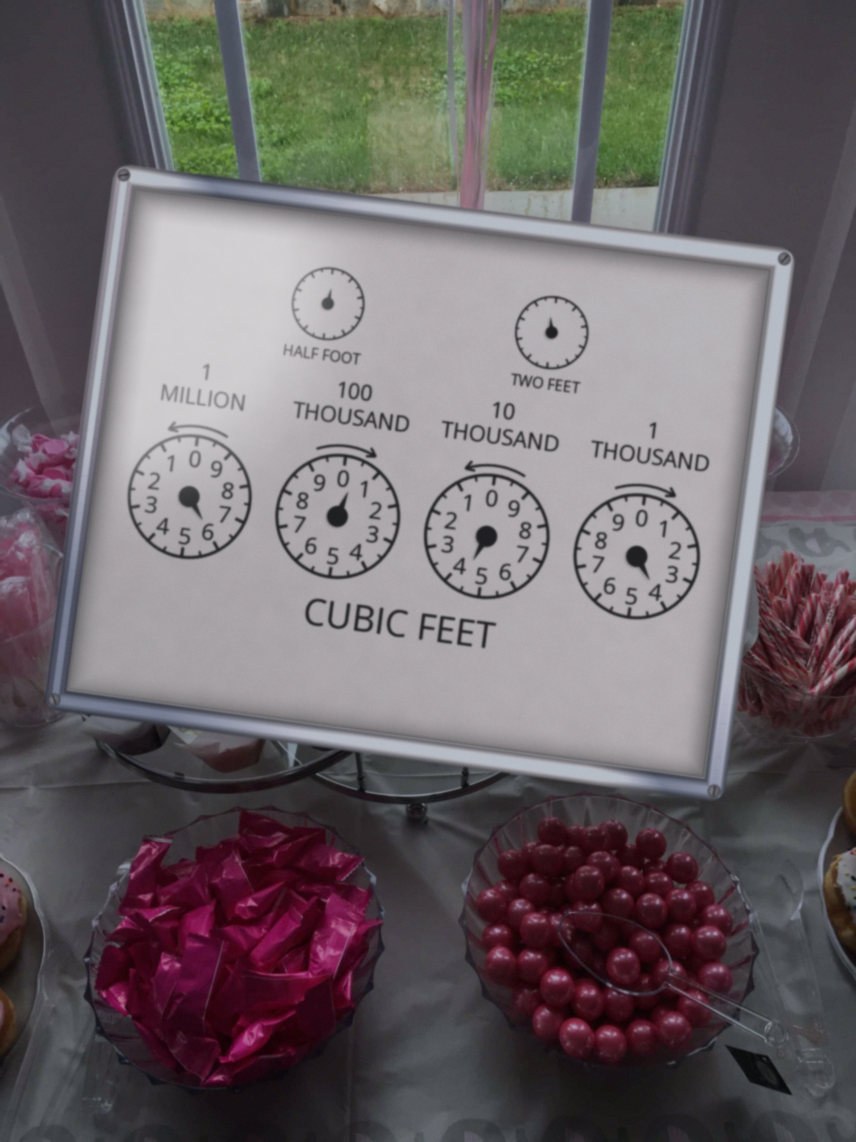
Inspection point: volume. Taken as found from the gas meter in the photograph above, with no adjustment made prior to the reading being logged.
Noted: 604400 ft³
